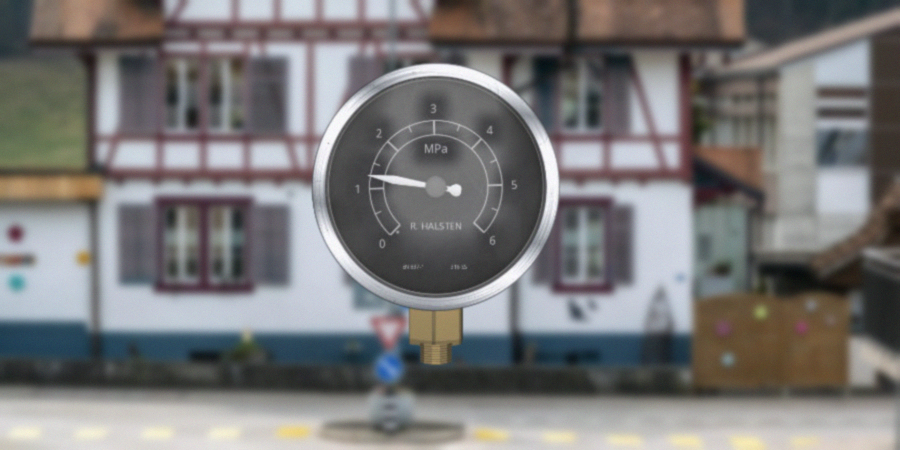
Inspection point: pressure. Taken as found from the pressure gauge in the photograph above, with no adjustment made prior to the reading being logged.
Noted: 1.25 MPa
